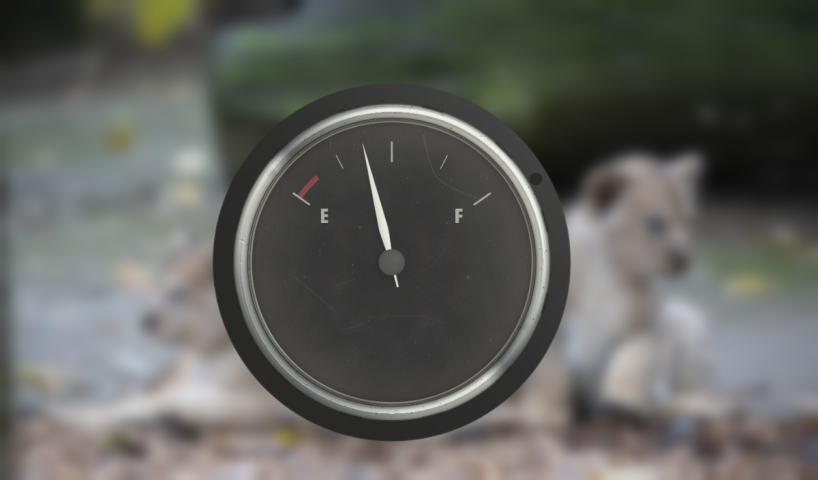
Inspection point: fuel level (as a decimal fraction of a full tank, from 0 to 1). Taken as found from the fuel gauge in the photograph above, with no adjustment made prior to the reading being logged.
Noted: 0.375
